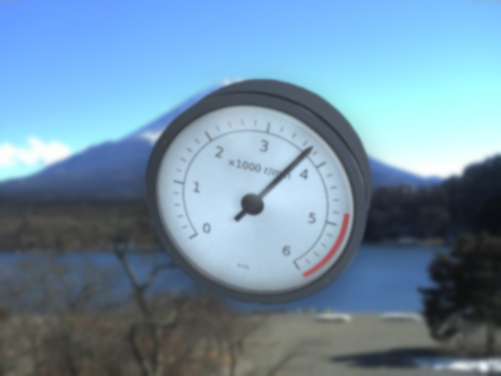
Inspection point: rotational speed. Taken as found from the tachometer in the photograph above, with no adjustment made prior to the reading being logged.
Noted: 3700 rpm
